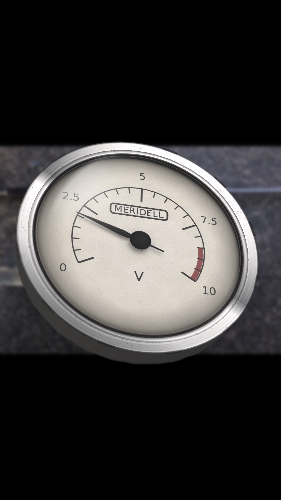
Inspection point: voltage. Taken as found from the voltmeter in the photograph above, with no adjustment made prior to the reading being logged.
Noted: 2 V
